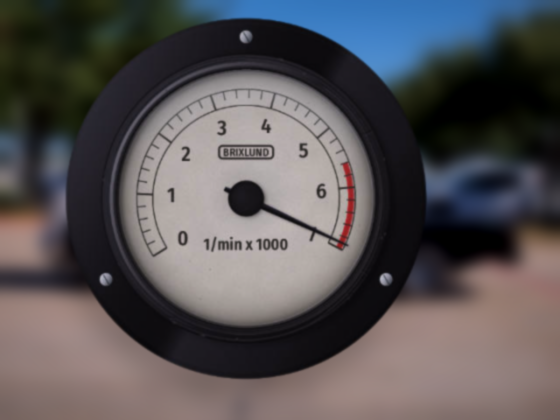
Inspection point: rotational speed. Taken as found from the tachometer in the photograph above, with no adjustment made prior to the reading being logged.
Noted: 6900 rpm
